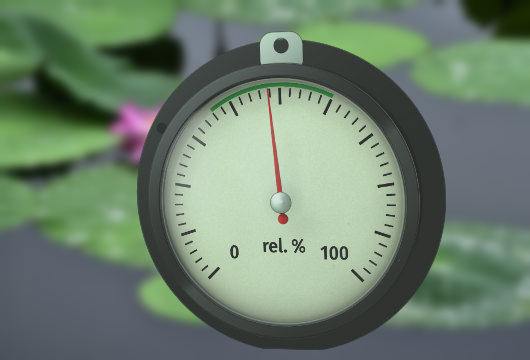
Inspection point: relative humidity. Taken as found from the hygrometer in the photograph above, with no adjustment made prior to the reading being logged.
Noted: 48 %
